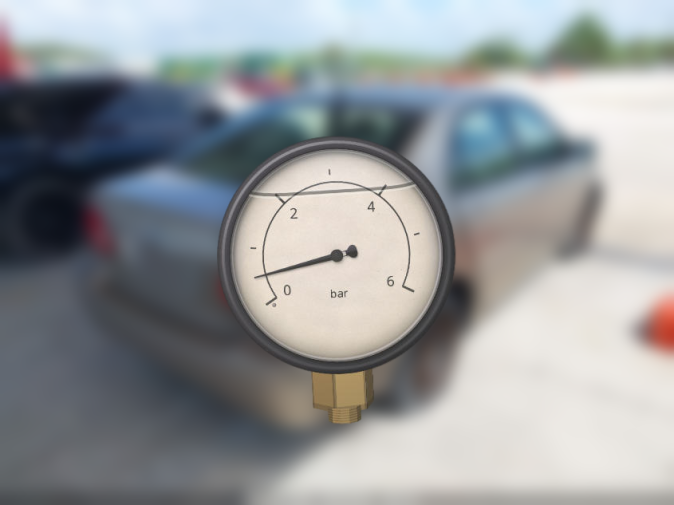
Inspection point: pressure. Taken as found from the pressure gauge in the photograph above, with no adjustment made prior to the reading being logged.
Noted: 0.5 bar
